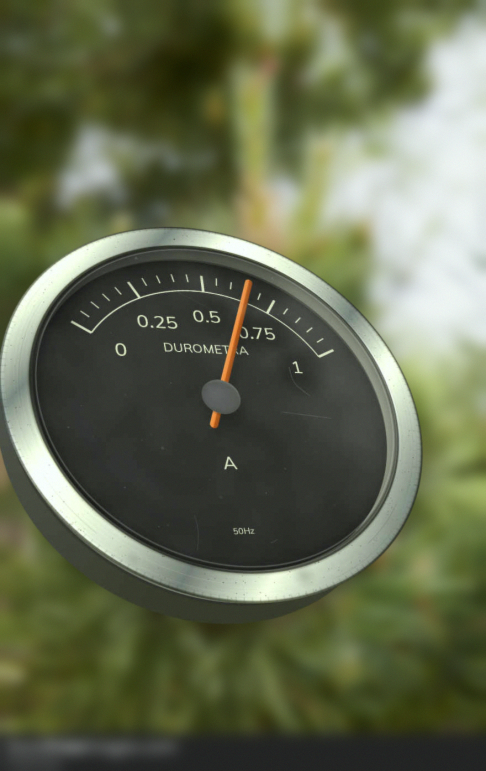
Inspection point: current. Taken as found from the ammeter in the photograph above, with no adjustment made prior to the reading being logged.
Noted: 0.65 A
